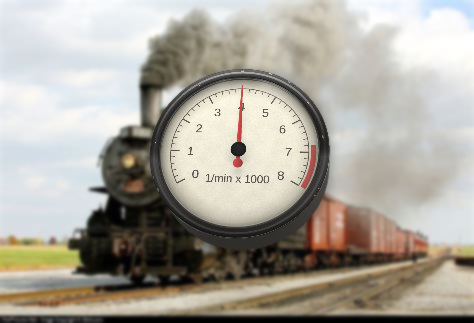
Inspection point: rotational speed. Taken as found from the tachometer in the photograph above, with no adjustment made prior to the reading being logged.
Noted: 4000 rpm
